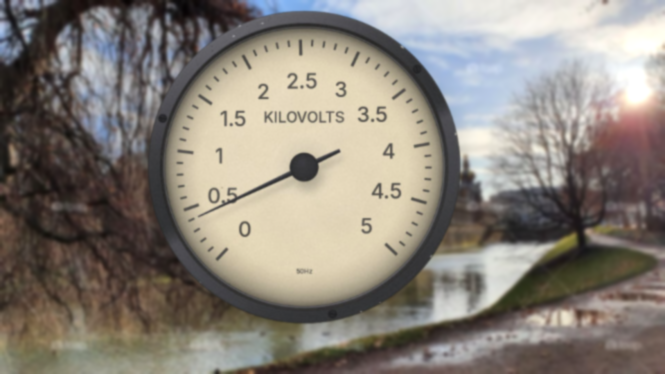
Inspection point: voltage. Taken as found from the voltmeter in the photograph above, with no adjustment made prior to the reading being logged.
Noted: 0.4 kV
